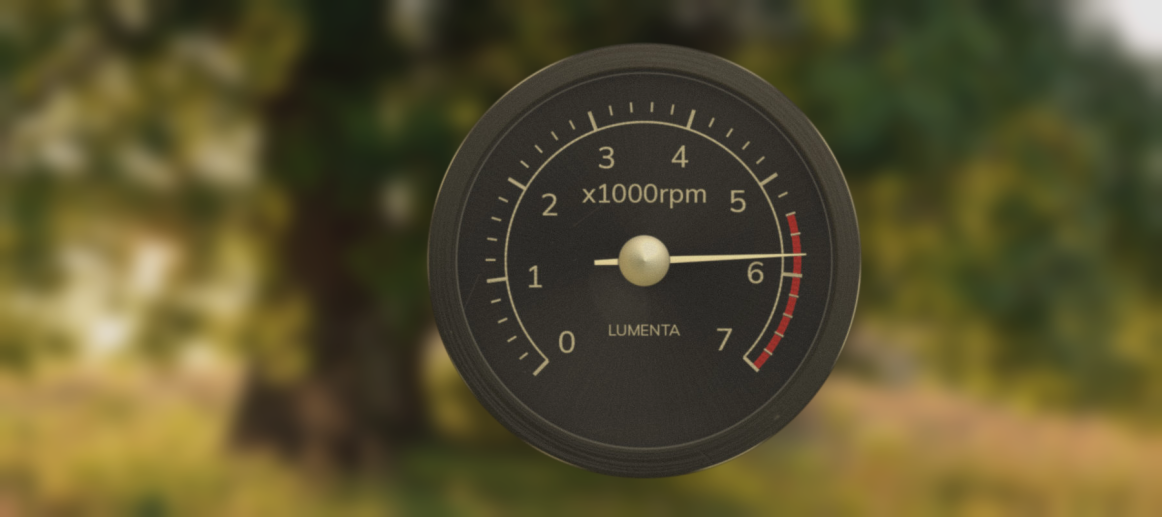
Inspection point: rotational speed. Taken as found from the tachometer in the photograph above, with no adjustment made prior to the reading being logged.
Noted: 5800 rpm
